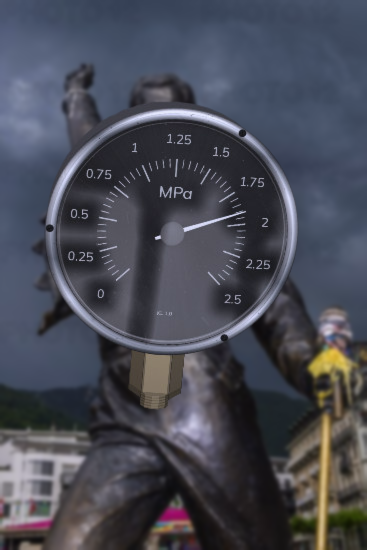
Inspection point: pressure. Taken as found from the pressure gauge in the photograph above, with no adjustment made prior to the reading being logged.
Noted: 1.9 MPa
